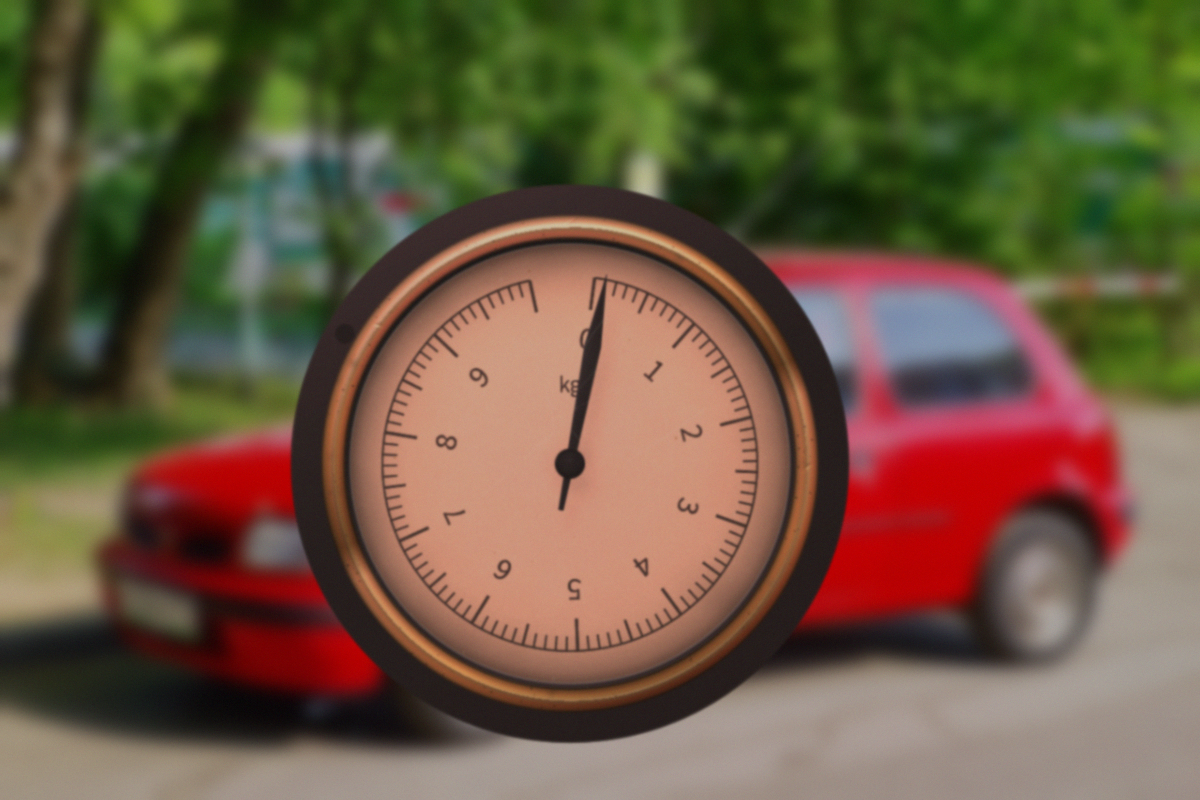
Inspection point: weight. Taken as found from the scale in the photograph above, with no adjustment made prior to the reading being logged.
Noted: 0.1 kg
